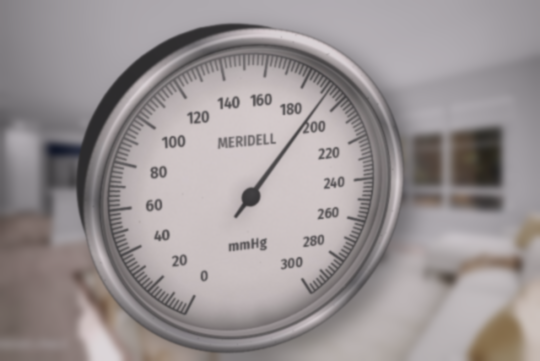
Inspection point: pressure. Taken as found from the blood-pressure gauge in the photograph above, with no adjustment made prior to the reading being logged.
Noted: 190 mmHg
